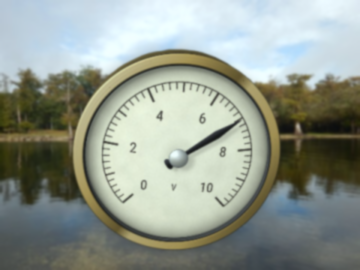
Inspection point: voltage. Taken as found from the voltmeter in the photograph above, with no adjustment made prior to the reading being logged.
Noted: 7 V
